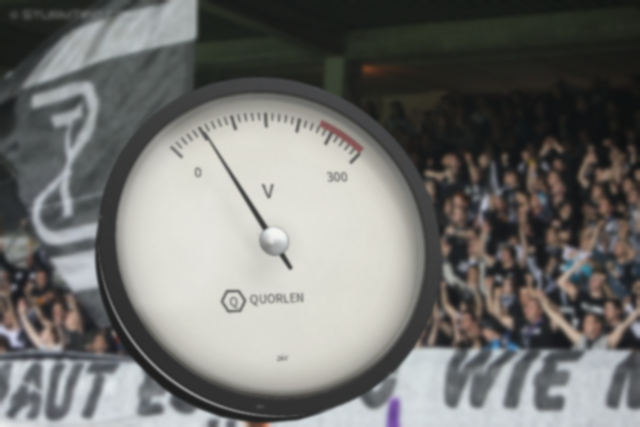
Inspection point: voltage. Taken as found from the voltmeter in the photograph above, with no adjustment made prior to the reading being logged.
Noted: 50 V
